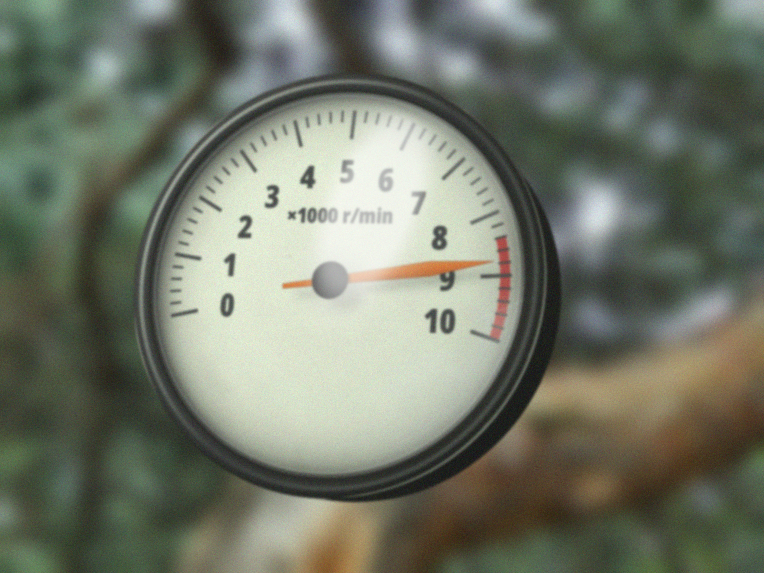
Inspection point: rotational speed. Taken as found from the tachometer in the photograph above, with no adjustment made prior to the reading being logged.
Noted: 8800 rpm
